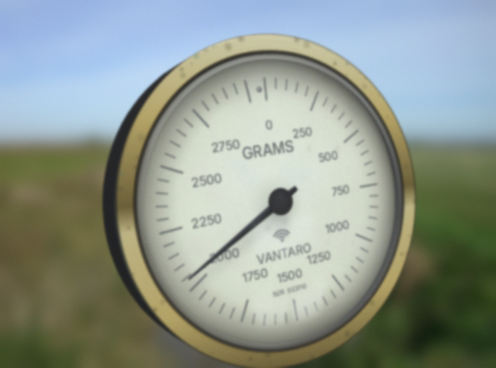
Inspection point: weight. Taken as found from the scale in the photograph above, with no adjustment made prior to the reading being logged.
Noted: 2050 g
